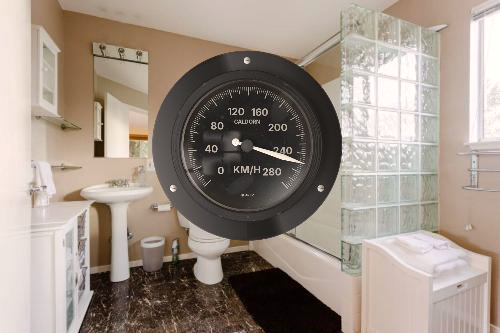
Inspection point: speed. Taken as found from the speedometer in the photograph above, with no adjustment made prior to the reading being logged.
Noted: 250 km/h
